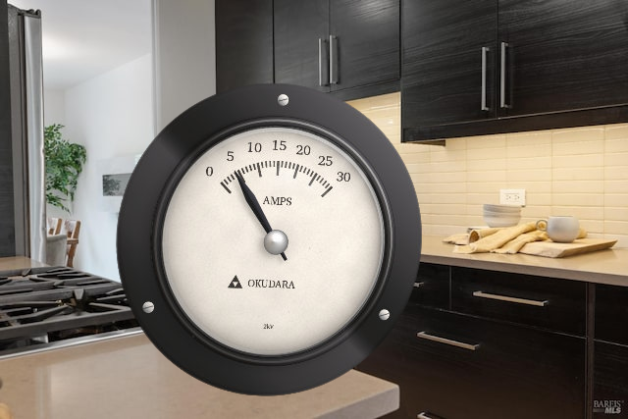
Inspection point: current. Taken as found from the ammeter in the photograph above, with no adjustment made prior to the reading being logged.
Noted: 4 A
